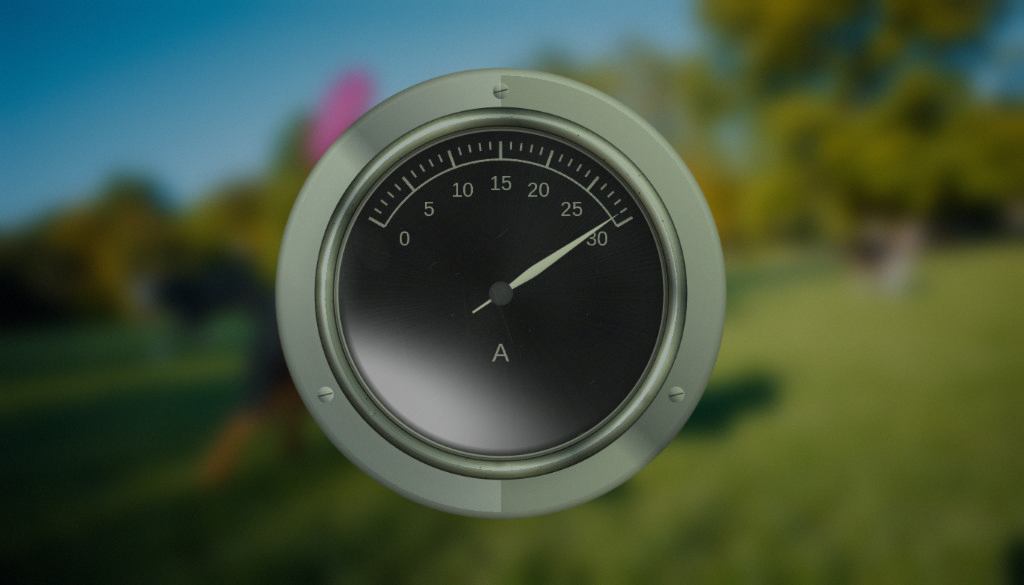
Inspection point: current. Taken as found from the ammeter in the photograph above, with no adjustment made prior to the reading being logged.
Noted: 29 A
